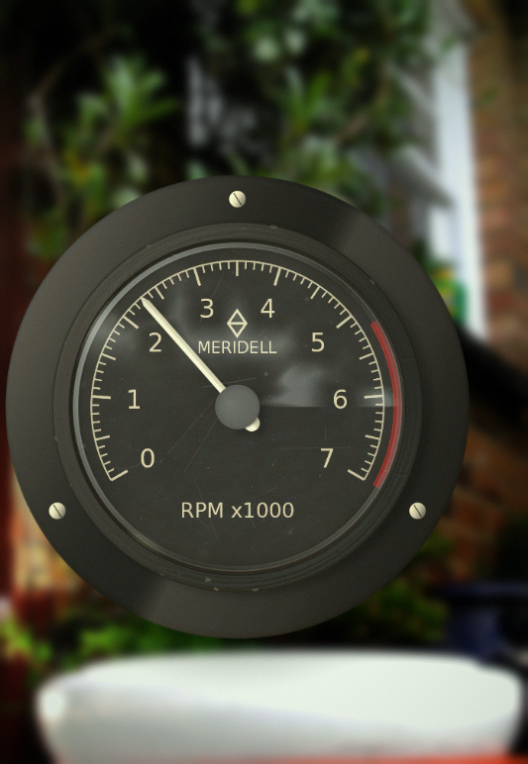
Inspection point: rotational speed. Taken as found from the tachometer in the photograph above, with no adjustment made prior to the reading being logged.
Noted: 2300 rpm
